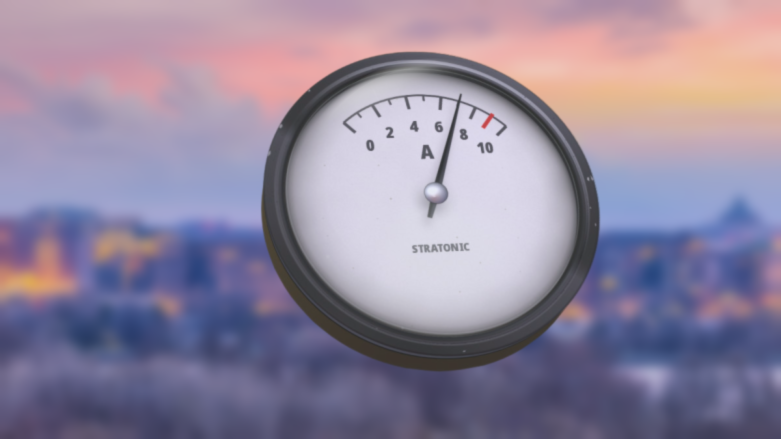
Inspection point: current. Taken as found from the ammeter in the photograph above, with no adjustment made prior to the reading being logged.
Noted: 7 A
